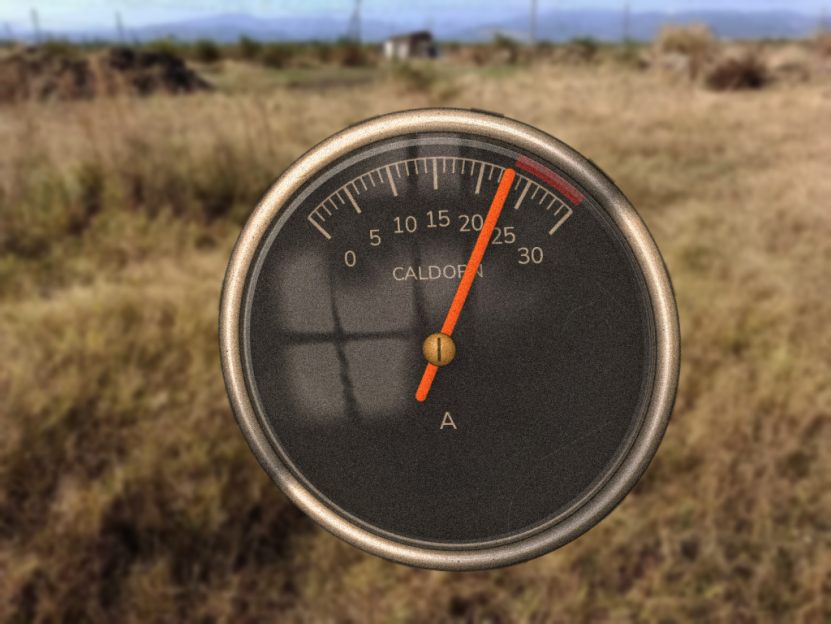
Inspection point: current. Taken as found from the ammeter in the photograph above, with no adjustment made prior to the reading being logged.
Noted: 23 A
